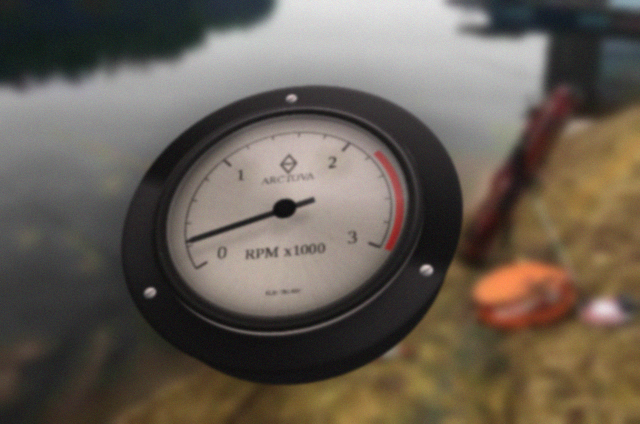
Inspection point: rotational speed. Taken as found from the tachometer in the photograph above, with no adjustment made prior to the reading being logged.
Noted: 200 rpm
